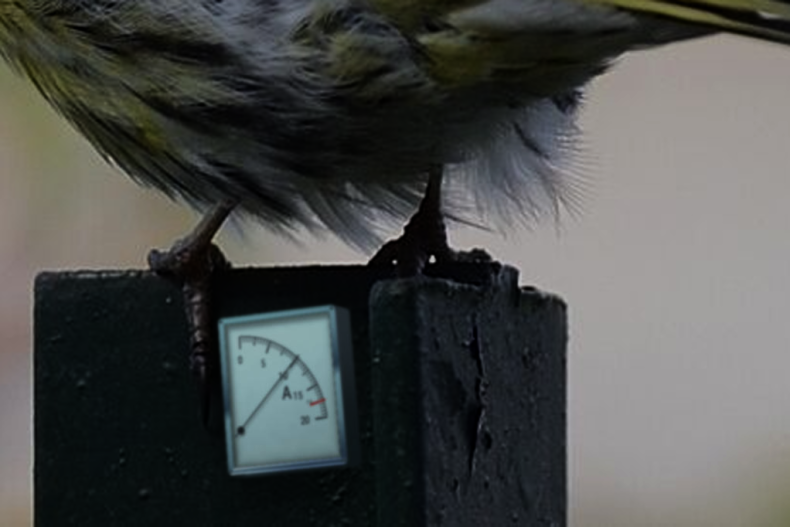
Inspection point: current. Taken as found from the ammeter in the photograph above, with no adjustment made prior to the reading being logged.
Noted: 10 A
